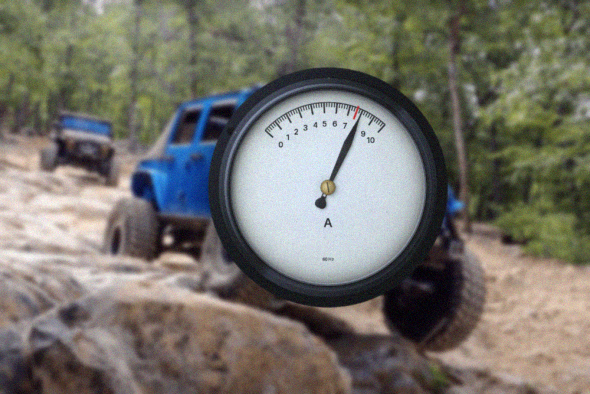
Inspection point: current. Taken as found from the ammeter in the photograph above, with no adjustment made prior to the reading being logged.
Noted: 8 A
